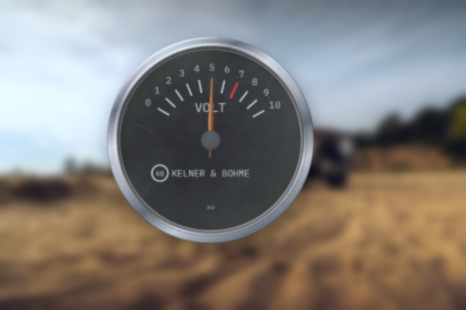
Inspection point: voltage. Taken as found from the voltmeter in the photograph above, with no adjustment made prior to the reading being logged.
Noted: 5 V
